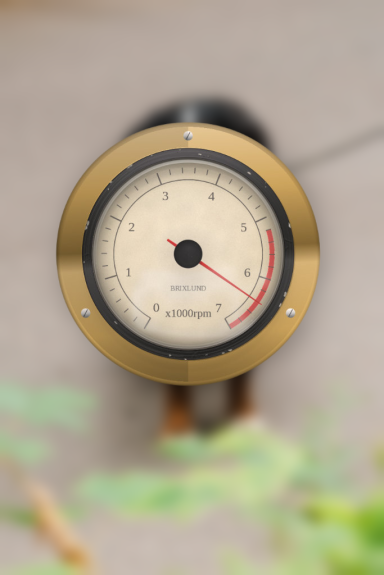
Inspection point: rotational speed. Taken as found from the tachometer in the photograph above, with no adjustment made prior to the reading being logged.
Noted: 6400 rpm
